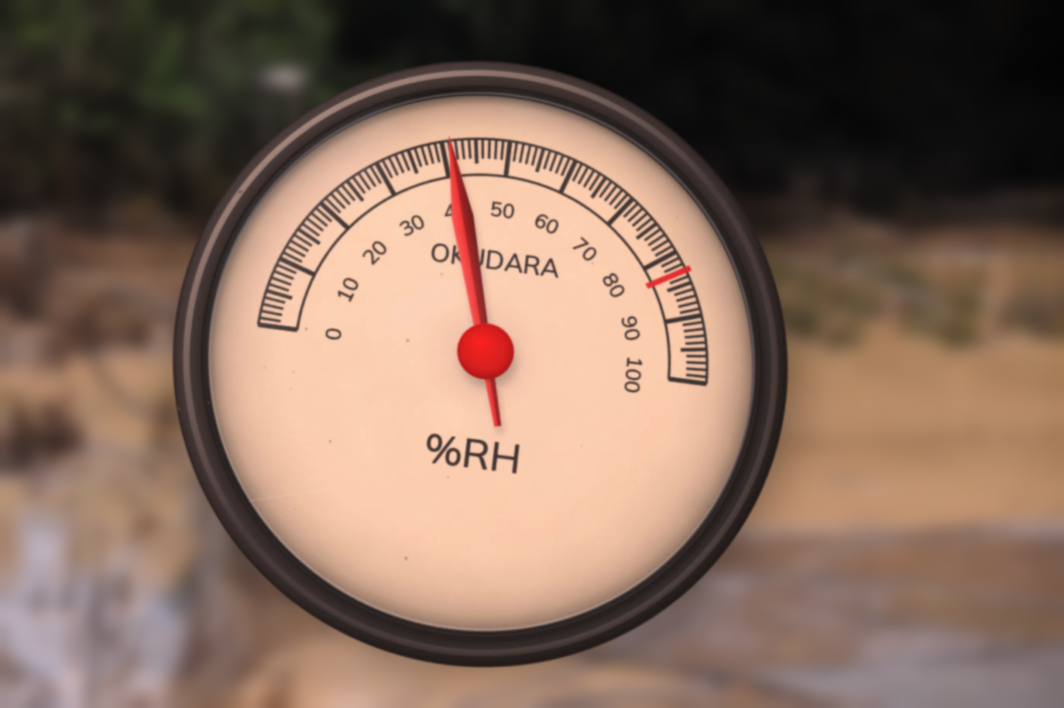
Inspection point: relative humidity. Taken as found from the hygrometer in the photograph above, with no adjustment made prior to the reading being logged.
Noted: 41 %
